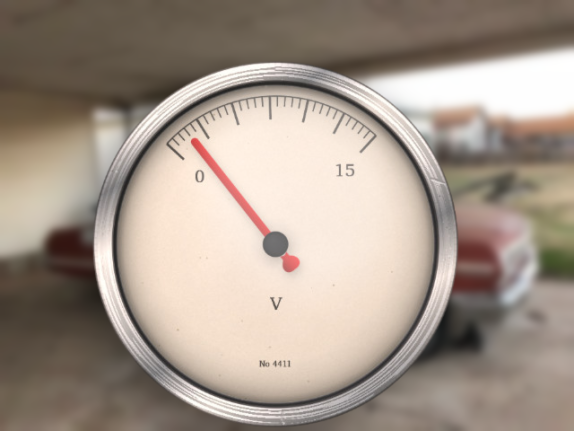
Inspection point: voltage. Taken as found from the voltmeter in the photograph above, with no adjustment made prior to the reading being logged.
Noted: 1.5 V
